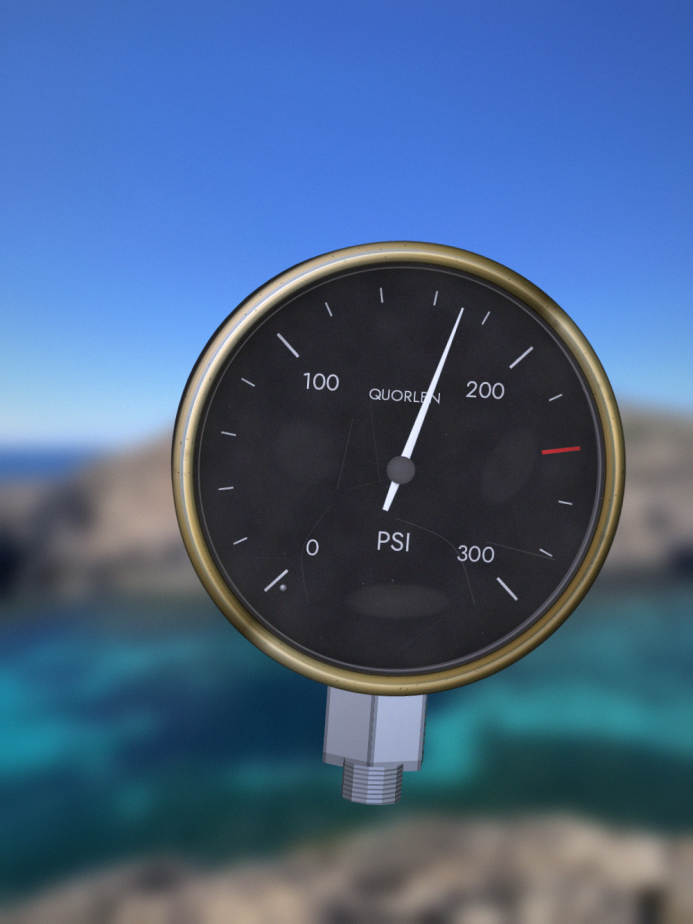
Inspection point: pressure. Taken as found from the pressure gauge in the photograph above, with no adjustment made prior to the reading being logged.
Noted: 170 psi
